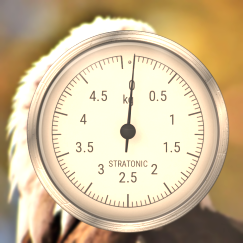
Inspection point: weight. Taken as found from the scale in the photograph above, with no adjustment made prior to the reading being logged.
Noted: 0 kg
